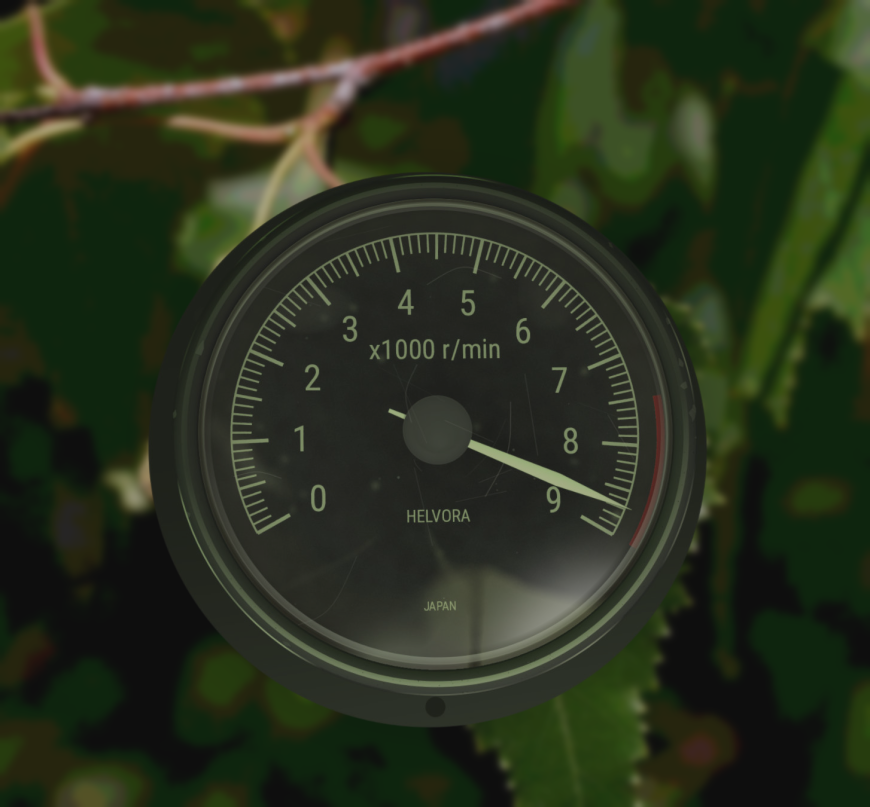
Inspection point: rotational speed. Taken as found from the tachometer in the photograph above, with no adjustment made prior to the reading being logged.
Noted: 8700 rpm
